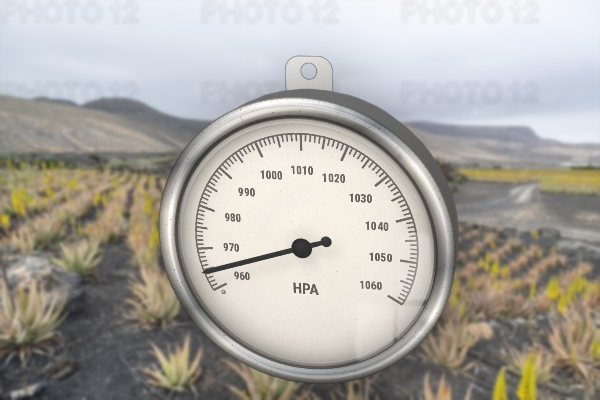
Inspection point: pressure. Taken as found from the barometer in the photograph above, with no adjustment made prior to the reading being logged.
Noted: 965 hPa
